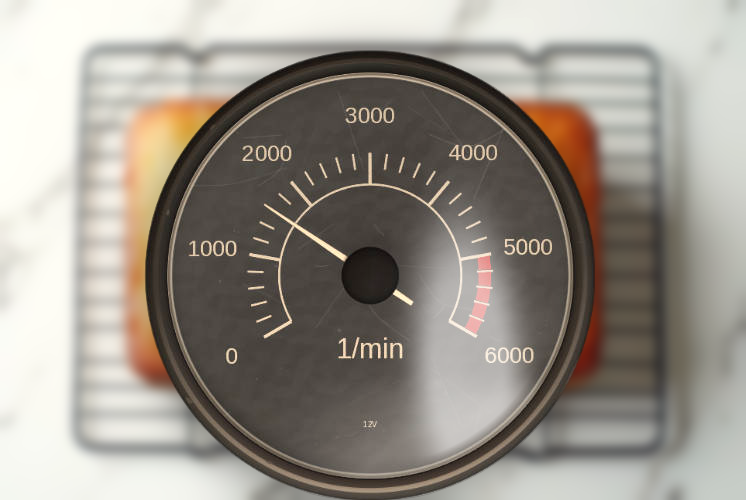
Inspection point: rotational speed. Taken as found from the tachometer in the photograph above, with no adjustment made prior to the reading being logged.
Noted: 1600 rpm
